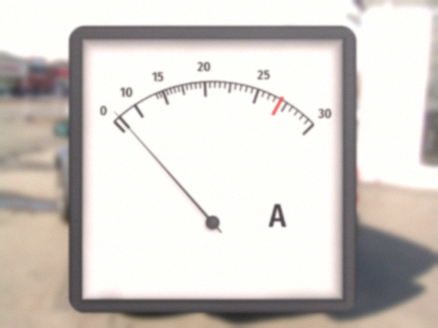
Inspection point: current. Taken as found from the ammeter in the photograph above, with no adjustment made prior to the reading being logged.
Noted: 5 A
